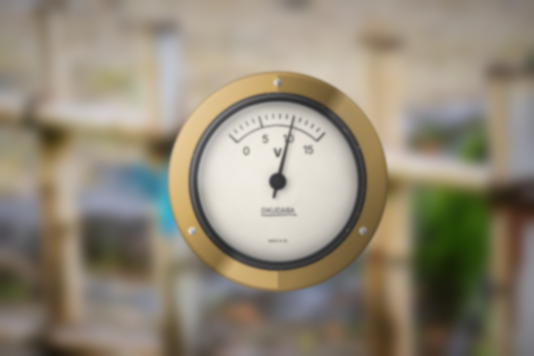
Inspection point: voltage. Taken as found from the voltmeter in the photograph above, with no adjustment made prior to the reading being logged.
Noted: 10 V
